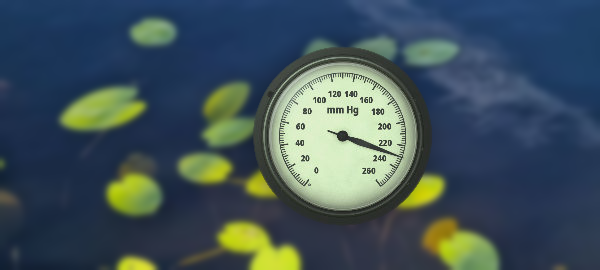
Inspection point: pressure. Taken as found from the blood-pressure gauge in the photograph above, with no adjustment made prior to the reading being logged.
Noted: 230 mmHg
